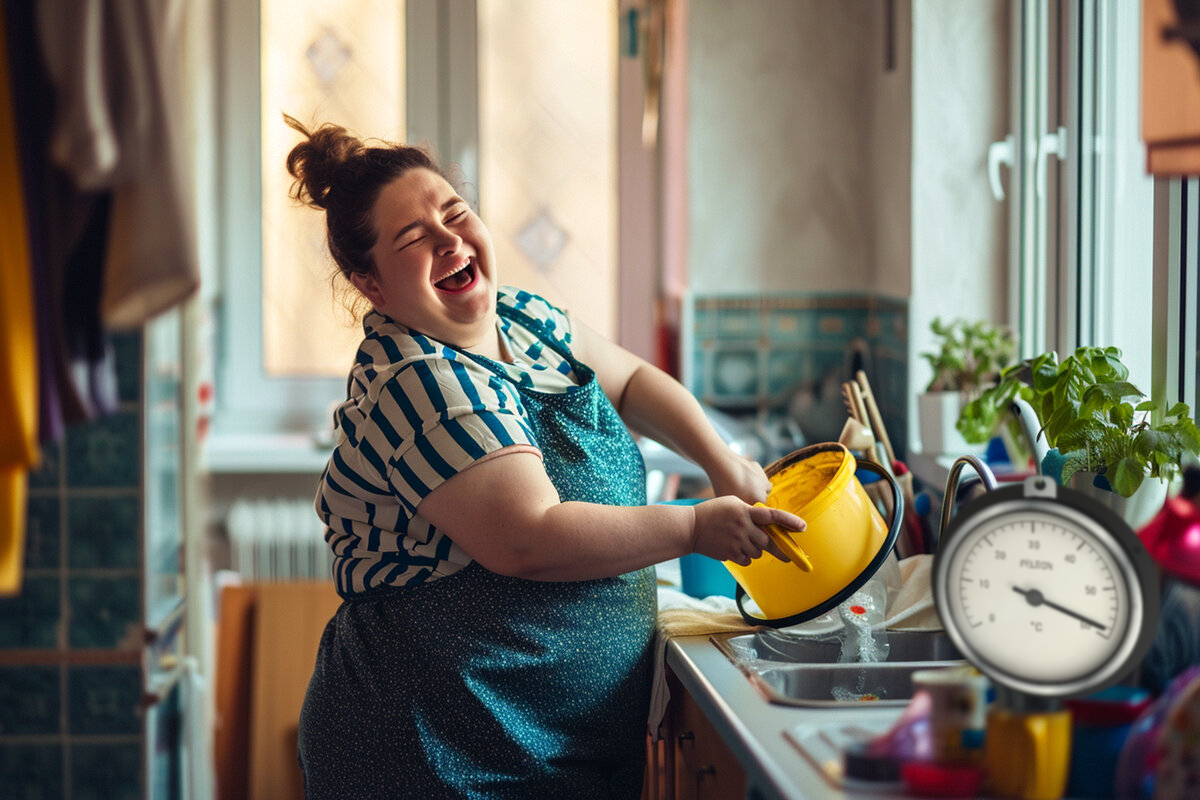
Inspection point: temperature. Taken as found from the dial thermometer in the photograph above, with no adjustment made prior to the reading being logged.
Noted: 58 °C
